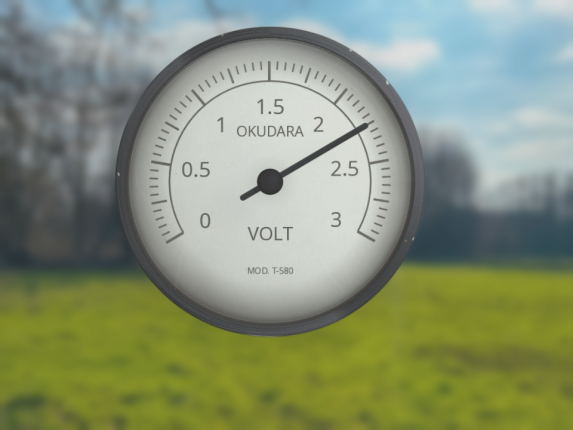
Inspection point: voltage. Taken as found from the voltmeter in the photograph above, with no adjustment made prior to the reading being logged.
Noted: 2.25 V
